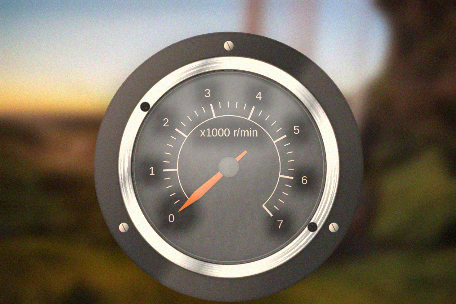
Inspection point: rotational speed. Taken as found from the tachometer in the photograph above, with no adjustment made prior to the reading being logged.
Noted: 0 rpm
